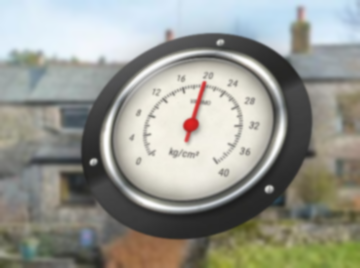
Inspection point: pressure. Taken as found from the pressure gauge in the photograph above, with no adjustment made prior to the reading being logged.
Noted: 20 kg/cm²
